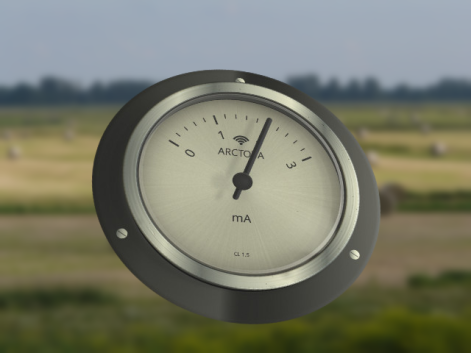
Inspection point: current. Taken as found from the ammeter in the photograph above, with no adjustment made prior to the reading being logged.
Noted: 2 mA
